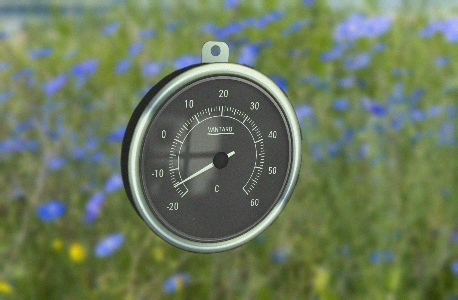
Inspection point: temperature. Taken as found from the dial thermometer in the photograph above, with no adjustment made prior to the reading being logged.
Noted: -15 °C
